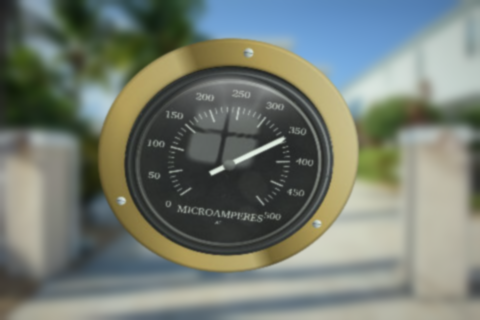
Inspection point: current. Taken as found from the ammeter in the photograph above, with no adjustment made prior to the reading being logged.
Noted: 350 µA
